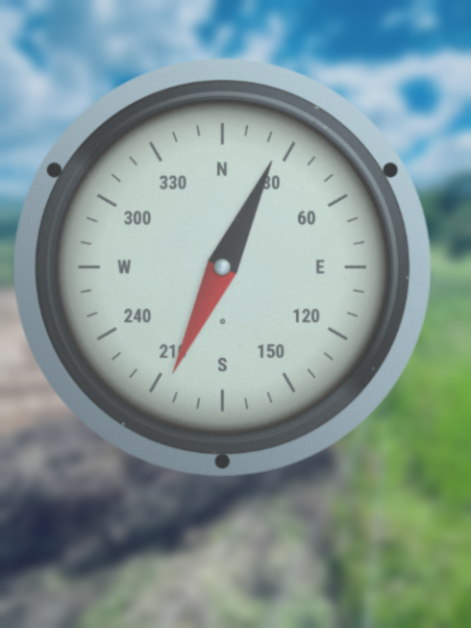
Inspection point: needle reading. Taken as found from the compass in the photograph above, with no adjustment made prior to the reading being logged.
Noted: 205 °
